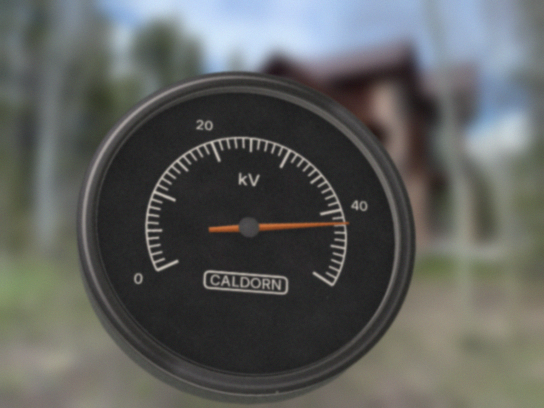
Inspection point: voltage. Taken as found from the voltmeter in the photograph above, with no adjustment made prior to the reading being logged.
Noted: 42 kV
